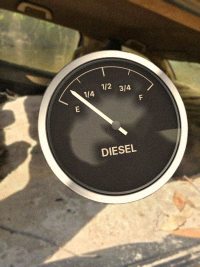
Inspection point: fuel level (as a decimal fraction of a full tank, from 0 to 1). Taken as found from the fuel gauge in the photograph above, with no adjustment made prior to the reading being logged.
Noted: 0.125
